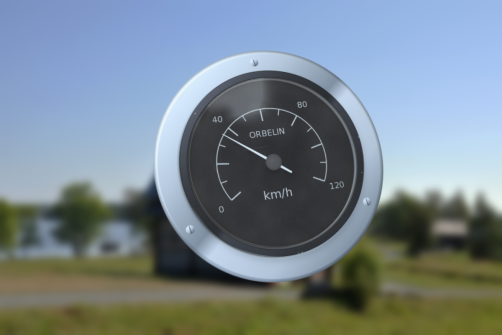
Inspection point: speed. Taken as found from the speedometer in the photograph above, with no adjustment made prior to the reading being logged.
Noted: 35 km/h
